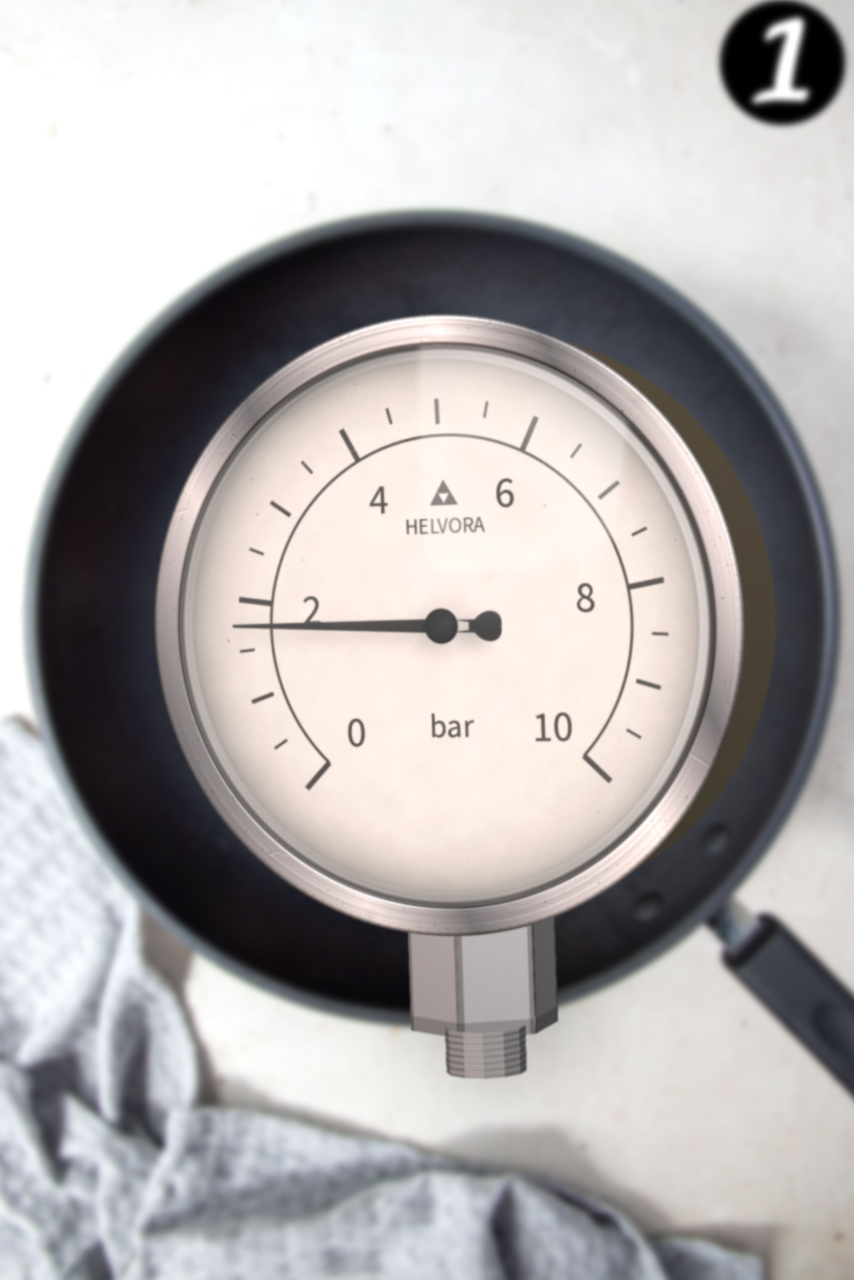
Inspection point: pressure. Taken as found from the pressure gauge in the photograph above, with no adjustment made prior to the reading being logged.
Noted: 1.75 bar
